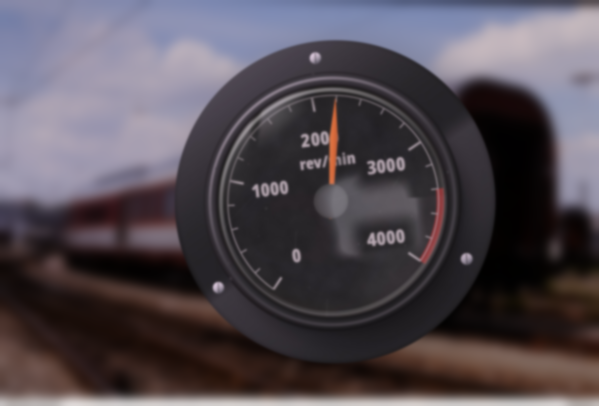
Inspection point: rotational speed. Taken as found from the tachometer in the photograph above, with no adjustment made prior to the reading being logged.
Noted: 2200 rpm
